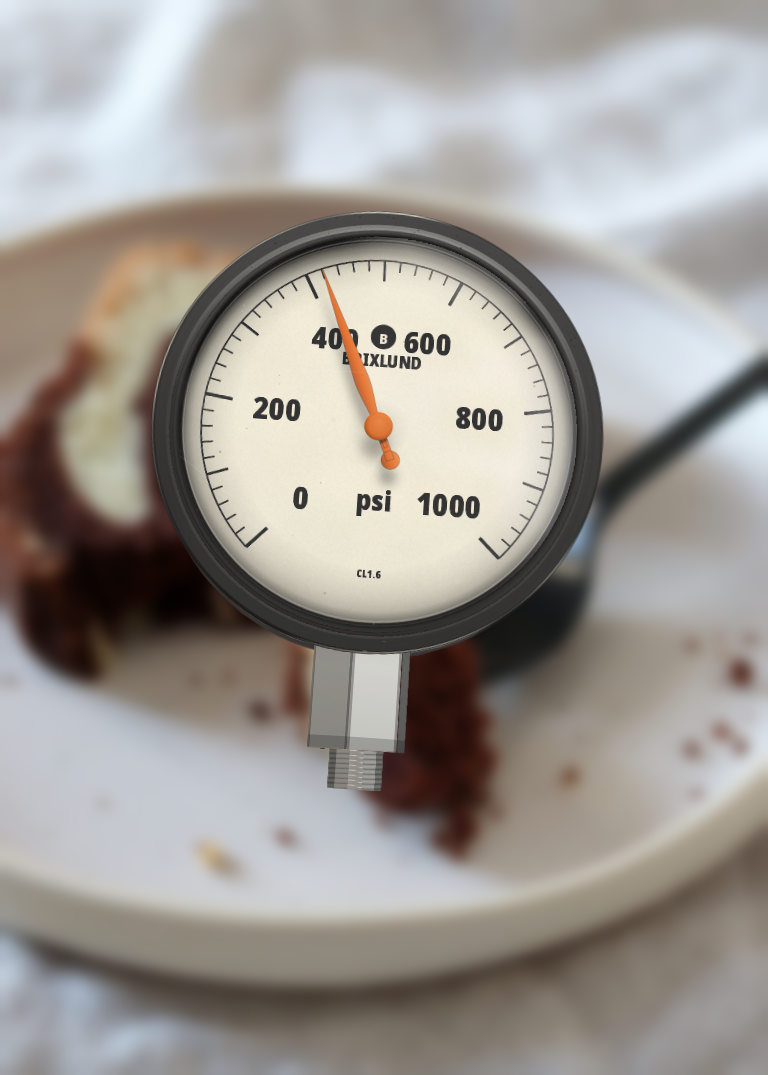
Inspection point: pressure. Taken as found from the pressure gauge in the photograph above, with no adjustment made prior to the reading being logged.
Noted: 420 psi
